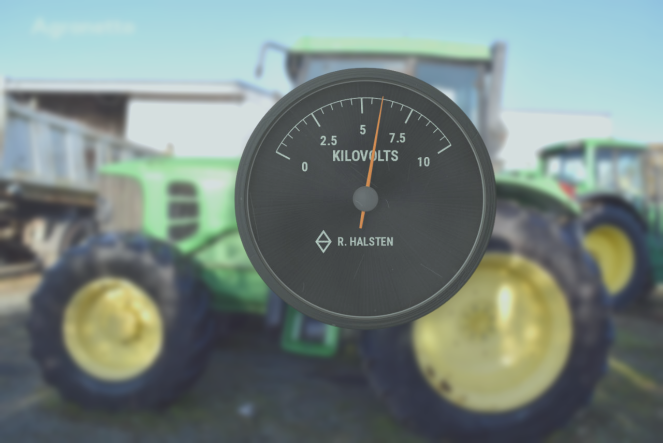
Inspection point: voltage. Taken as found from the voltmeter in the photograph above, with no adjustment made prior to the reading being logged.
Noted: 6 kV
